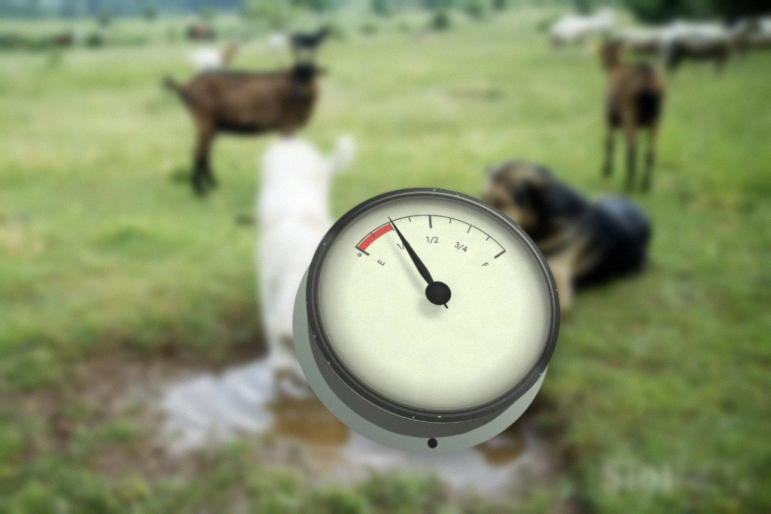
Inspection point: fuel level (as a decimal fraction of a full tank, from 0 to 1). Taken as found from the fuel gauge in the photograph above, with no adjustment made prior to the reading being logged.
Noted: 0.25
